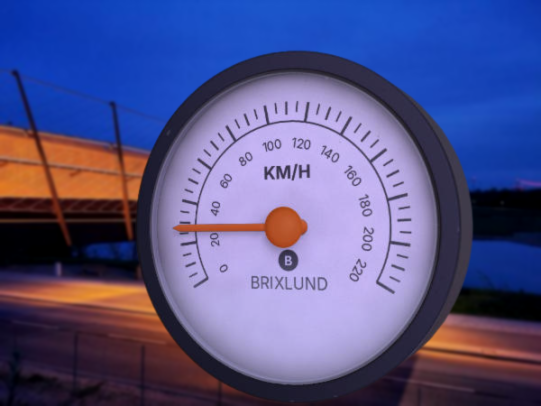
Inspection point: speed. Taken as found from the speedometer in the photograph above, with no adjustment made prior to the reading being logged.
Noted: 27.5 km/h
